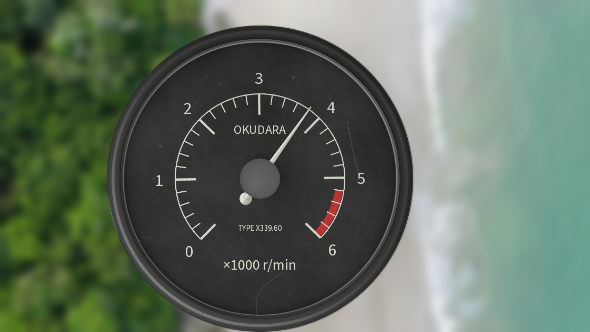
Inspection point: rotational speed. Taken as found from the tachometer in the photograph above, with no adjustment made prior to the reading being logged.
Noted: 3800 rpm
